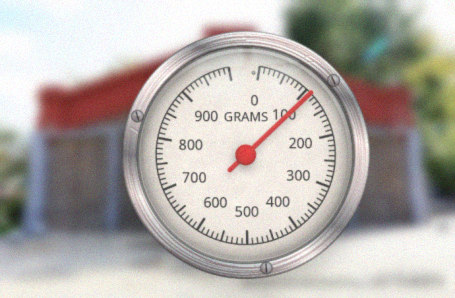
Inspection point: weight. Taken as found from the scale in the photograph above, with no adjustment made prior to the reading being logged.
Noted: 110 g
